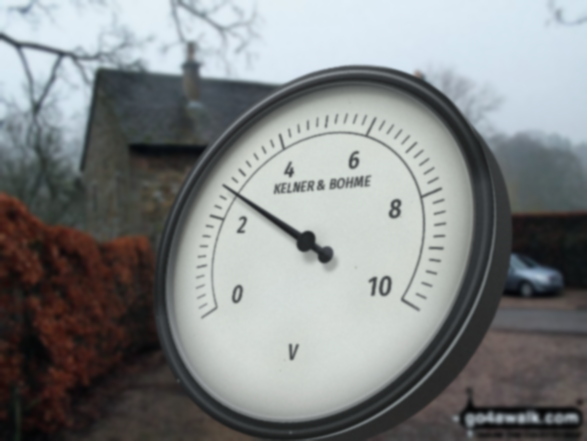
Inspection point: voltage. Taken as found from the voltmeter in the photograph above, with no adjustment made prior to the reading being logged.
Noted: 2.6 V
